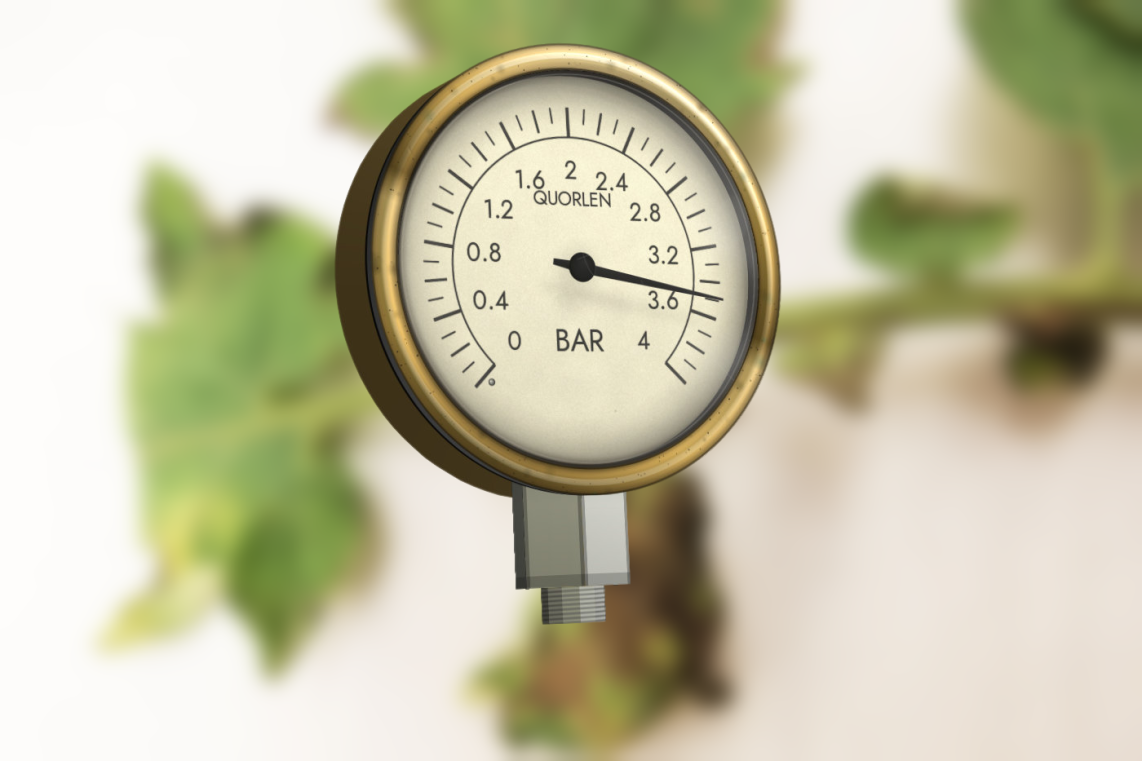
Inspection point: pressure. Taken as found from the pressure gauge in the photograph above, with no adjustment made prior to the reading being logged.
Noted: 3.5 bar
